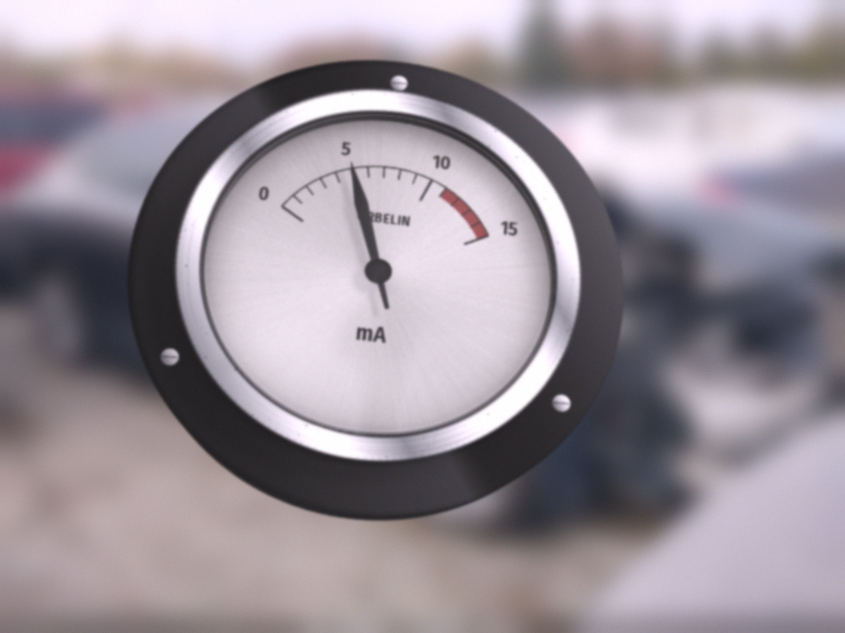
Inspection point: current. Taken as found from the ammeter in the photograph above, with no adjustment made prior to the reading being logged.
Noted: 5 mA
